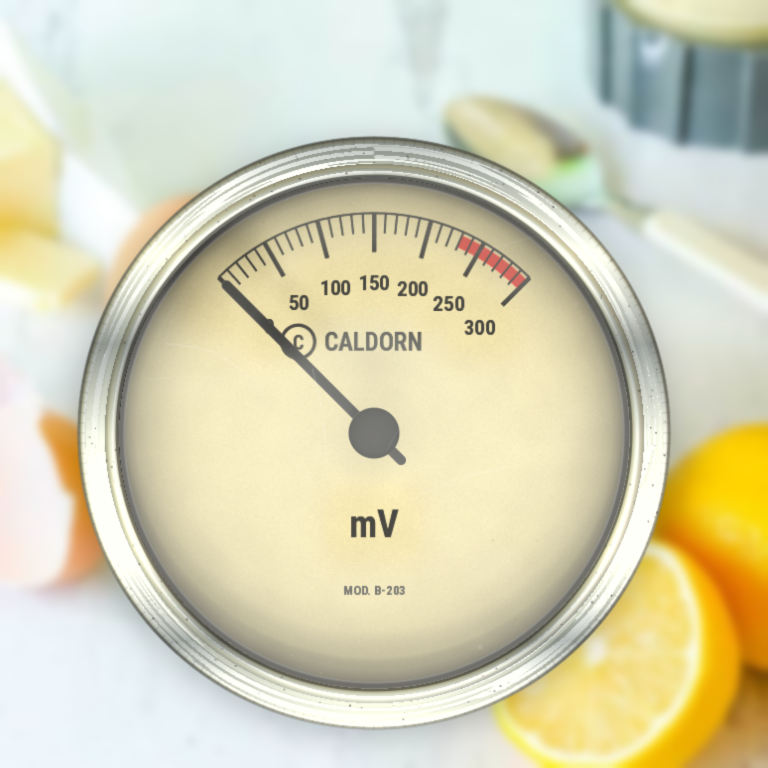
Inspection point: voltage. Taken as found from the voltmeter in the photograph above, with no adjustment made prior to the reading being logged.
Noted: 0 mV
